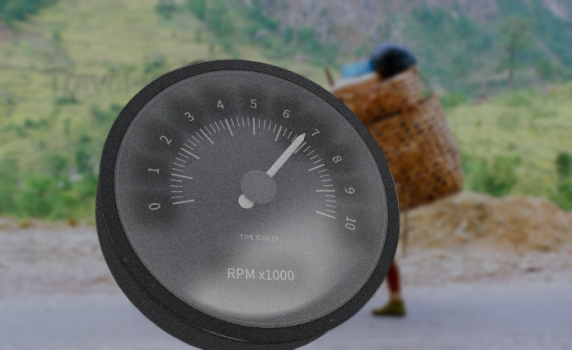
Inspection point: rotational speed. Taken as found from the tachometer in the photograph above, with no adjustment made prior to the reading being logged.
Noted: 6800 rpm
